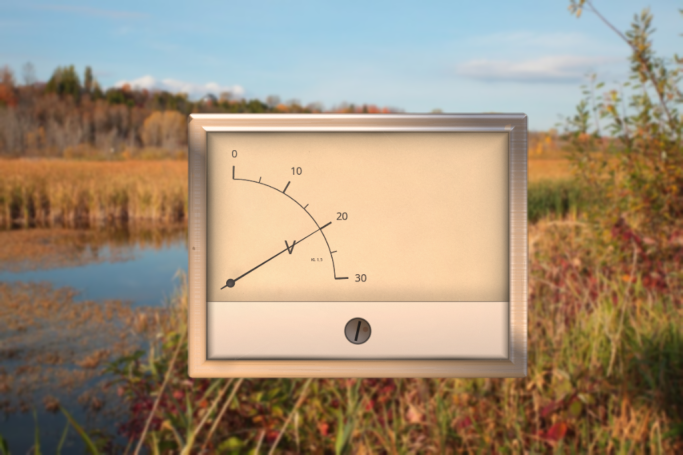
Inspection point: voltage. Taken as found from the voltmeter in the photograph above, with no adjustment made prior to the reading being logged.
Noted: 20 V
